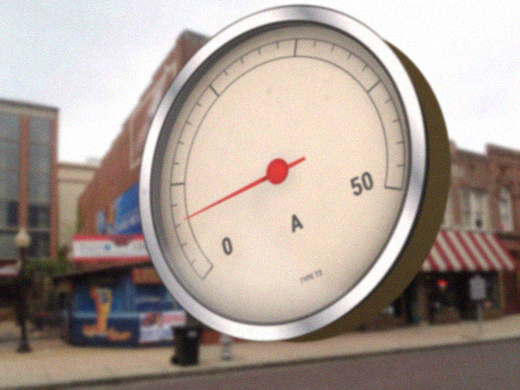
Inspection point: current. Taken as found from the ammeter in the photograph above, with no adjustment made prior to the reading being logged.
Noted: 6 A
